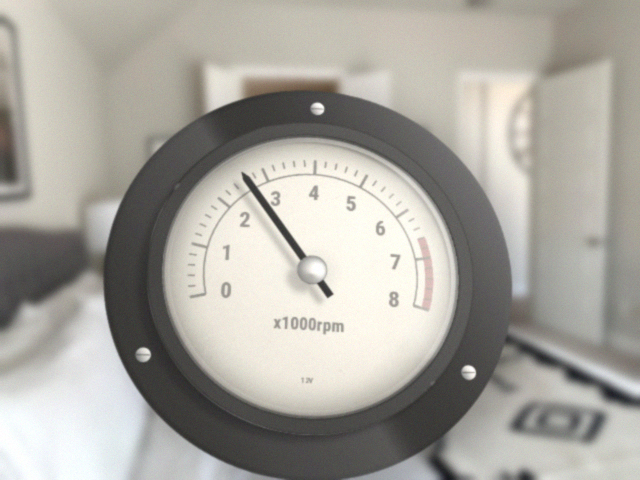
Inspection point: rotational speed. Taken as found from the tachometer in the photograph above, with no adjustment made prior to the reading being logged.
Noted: 2600 rpm
